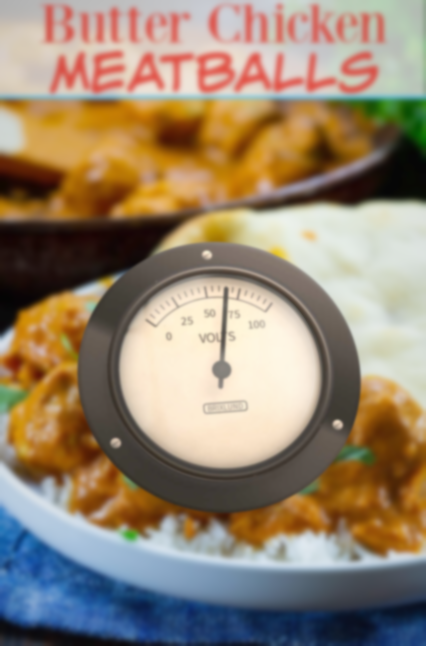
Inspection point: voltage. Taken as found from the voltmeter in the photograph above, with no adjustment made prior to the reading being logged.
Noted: 65 V
